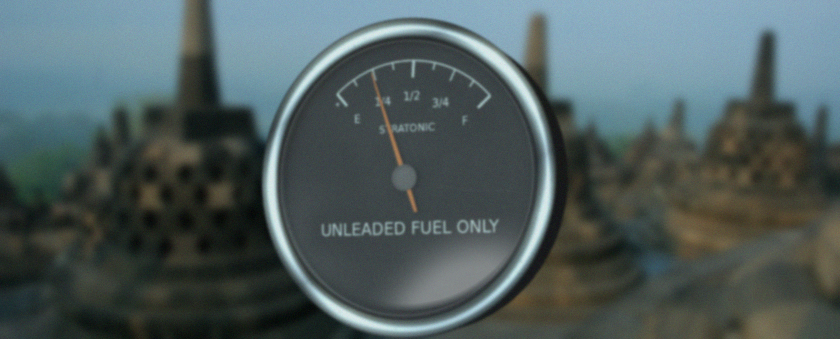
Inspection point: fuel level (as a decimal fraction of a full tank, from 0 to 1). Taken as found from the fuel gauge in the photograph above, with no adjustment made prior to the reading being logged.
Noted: 0.25
